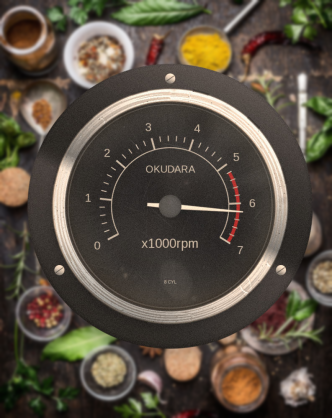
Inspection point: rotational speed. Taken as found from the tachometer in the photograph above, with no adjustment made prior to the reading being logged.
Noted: 6200 rpm
